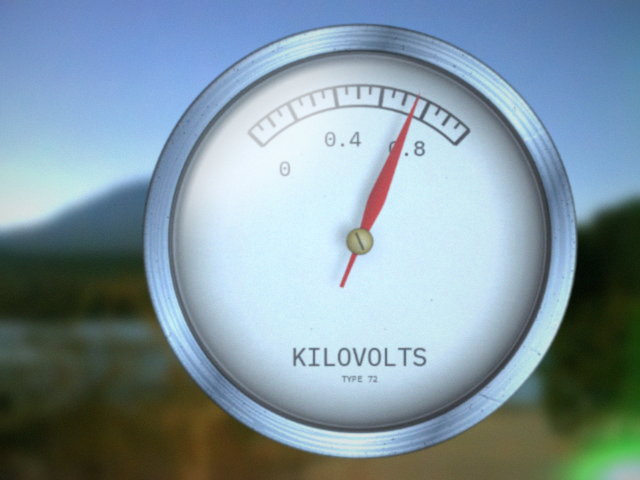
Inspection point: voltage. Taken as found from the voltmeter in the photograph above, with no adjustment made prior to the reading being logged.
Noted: 0.75 kV
